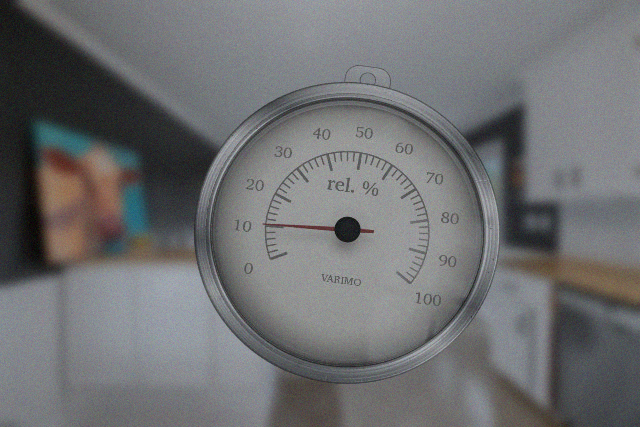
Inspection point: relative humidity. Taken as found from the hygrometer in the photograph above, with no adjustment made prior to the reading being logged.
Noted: 10 %
